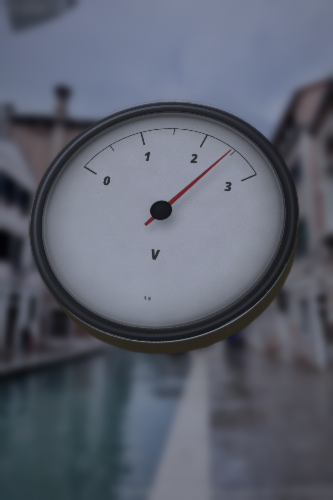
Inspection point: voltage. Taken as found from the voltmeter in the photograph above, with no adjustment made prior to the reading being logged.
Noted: 2.5 V
